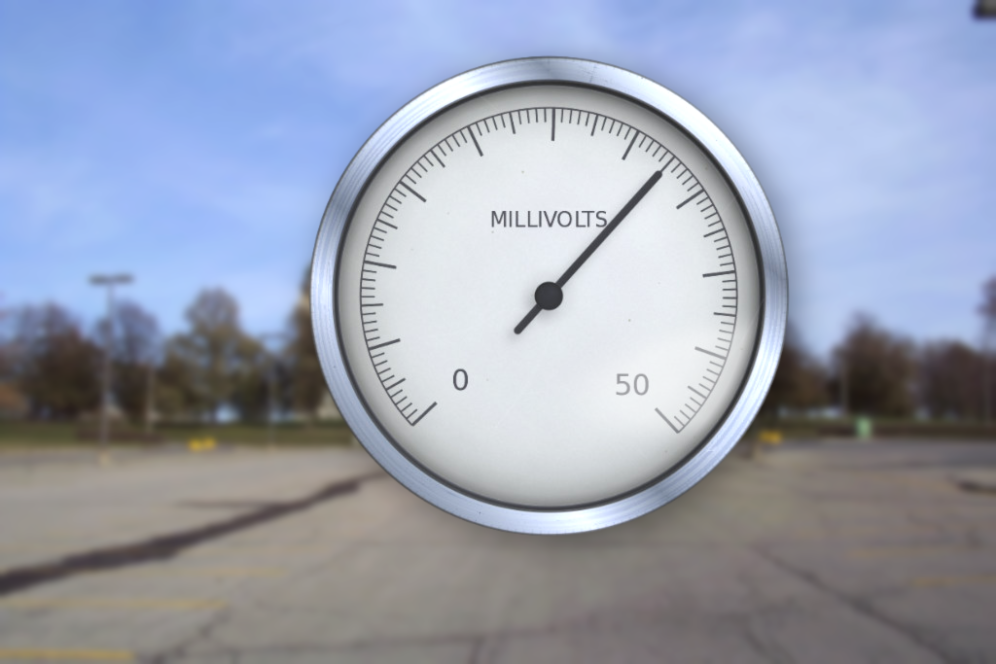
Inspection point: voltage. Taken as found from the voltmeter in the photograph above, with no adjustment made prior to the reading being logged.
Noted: 32.5 mV
